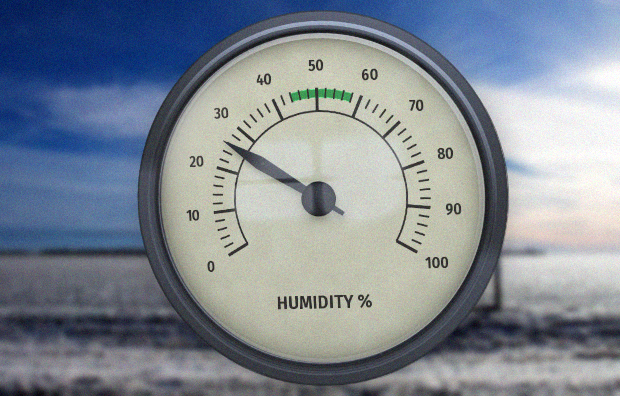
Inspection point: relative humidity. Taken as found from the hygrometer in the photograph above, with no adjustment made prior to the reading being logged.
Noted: 26 %
